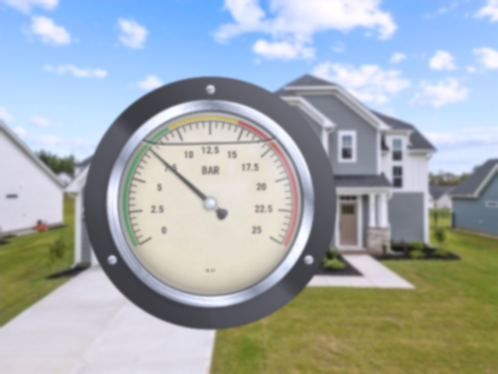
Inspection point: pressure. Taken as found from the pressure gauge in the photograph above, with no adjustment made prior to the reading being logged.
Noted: 7.5 bar
